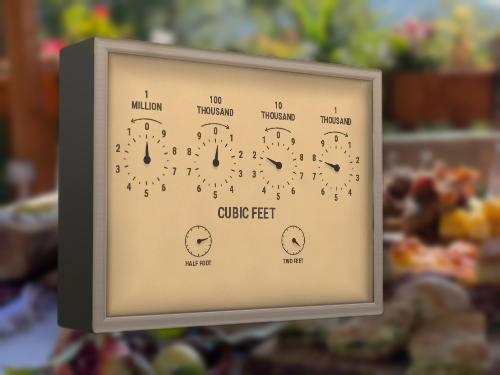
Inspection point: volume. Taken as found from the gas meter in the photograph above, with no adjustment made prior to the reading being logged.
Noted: 1800 ft³
